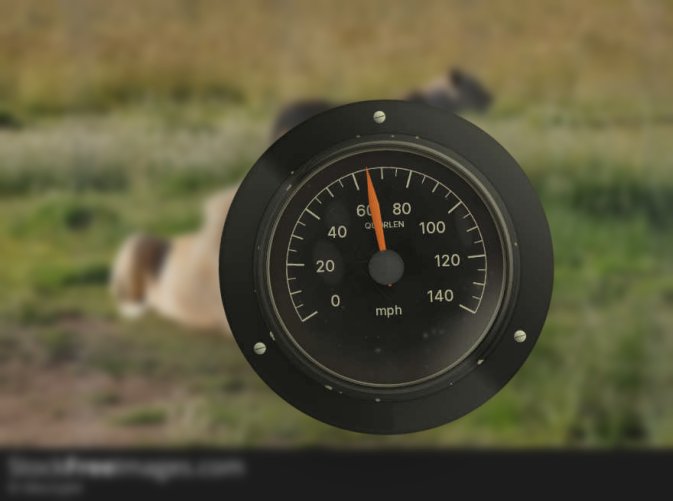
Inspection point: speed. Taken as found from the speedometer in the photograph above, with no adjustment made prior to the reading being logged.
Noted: 65 mph
